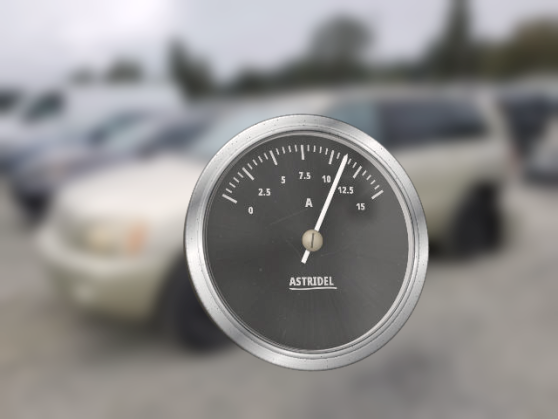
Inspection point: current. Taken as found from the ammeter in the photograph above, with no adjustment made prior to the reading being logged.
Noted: 11 A
